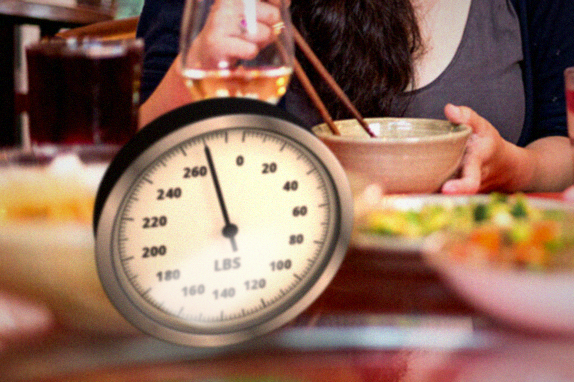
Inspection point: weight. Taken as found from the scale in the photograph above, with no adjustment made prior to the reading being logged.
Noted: 270 lb
